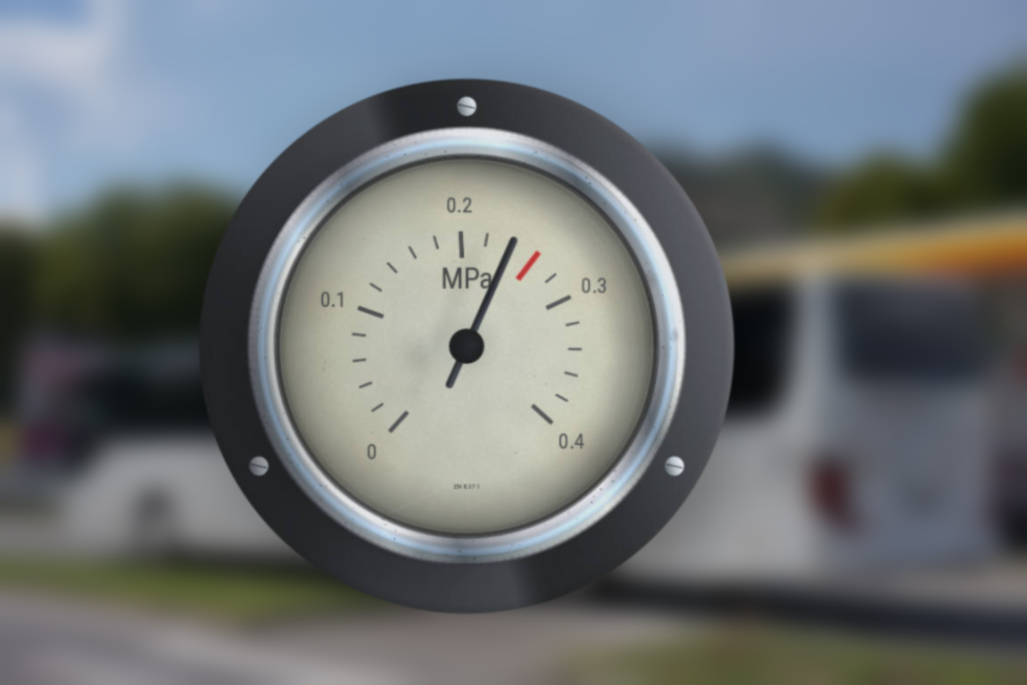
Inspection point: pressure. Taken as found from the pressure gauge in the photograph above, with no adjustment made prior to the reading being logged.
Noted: 0.24 MPa
